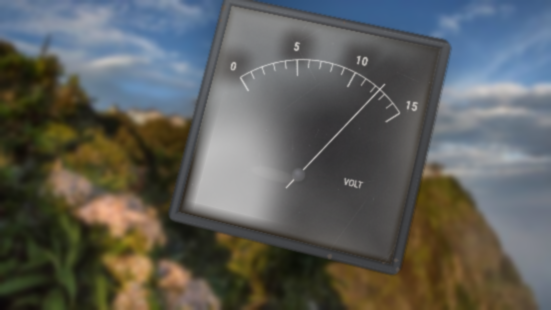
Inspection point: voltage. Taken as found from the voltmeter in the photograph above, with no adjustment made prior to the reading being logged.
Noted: 12.5 V
